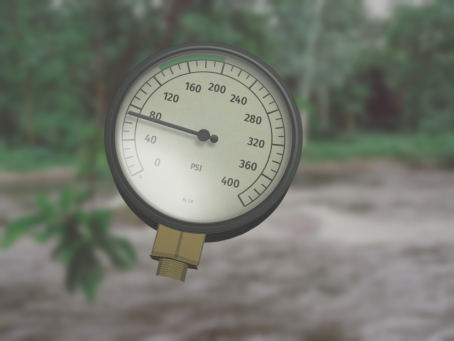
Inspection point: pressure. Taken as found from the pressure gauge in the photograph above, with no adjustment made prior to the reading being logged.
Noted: 70 psi
